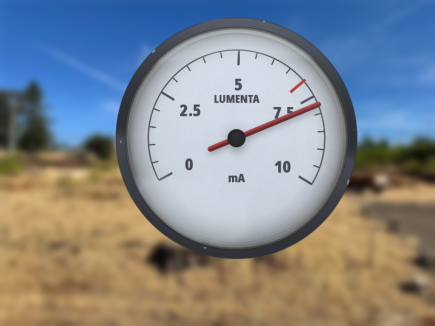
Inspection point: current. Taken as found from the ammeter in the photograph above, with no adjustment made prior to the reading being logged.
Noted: 7.75 mA
